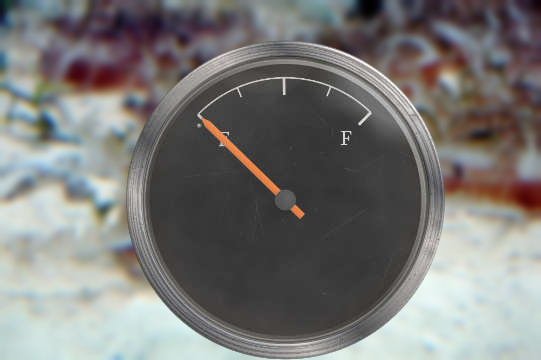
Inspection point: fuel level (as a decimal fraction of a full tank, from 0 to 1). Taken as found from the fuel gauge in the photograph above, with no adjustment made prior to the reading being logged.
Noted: 0
